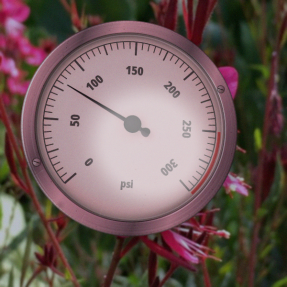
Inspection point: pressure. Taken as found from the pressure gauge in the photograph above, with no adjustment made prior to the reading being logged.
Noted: 80 psi
